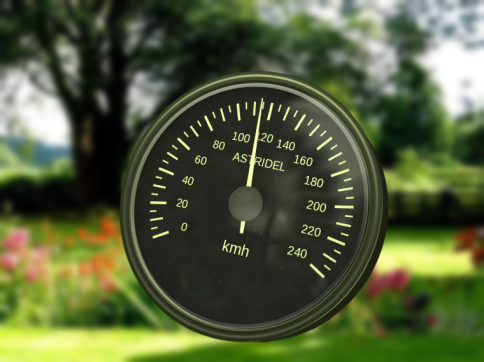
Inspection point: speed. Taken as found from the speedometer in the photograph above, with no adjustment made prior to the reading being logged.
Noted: 115 km/h
